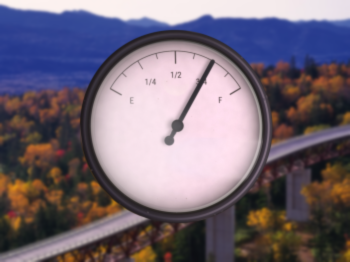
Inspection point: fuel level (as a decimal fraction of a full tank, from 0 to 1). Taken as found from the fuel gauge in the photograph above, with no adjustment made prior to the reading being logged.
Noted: 0.75
